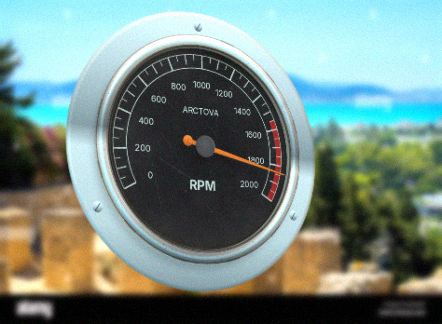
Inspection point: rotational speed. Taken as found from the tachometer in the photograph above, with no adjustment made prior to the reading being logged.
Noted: 1850 rpm
